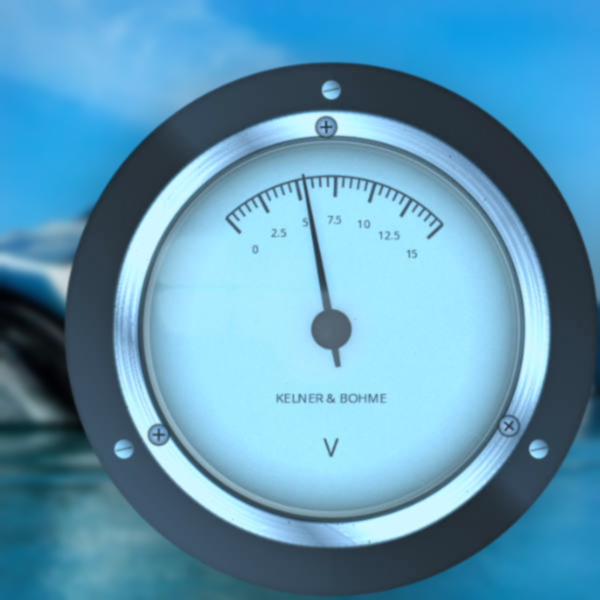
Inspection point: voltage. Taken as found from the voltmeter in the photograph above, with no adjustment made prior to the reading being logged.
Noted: 5.5 V
